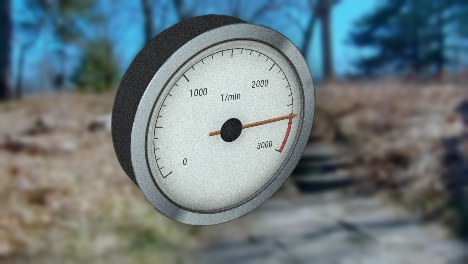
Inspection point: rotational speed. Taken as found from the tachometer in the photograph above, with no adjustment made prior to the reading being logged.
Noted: 2600 rpm
